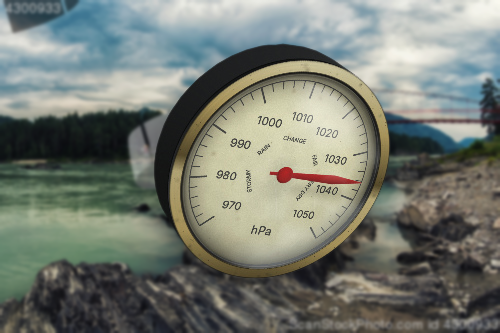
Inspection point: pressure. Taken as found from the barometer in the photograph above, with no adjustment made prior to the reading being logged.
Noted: 1036 hPa
